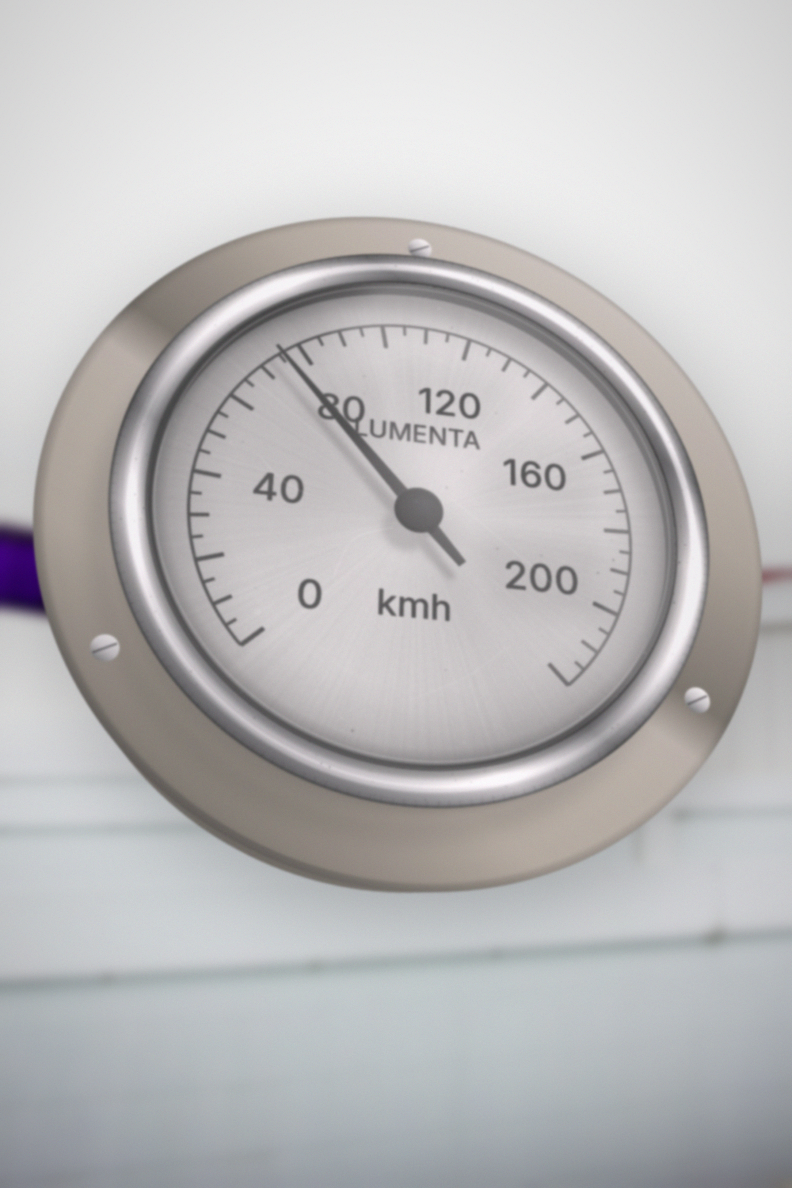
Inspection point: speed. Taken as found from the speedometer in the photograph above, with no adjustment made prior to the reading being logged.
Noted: 75 km/h
